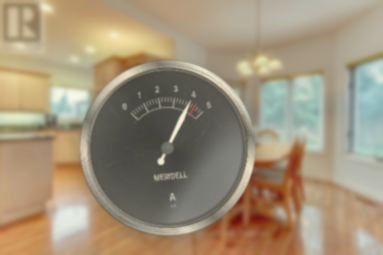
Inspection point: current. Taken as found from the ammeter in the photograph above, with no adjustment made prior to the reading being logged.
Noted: 4 A
